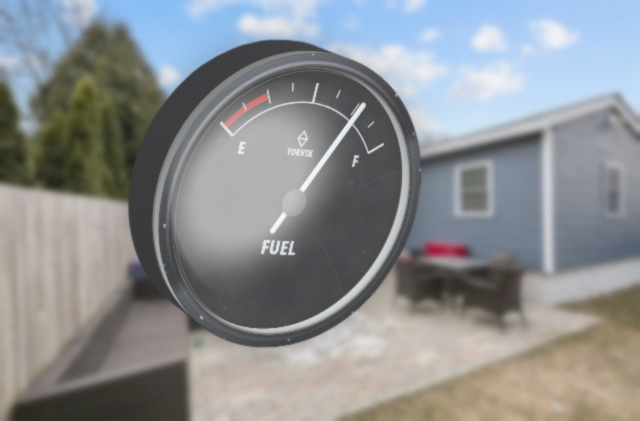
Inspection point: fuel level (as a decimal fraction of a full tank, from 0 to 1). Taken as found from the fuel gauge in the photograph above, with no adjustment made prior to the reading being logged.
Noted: 0.75
